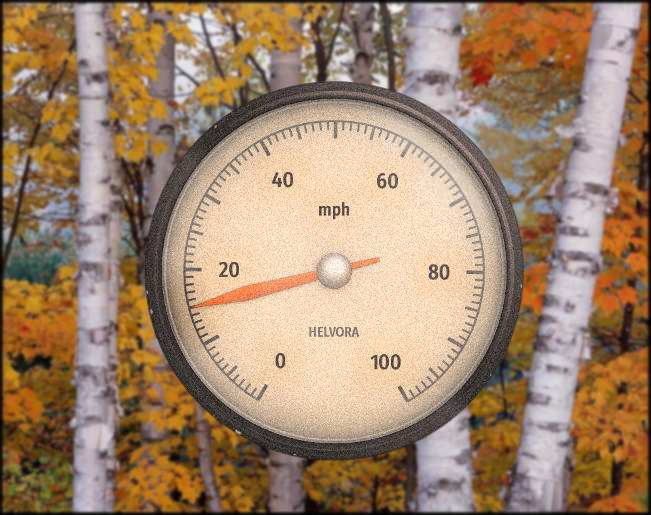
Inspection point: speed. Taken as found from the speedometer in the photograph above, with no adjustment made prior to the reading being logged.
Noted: 15 mph
